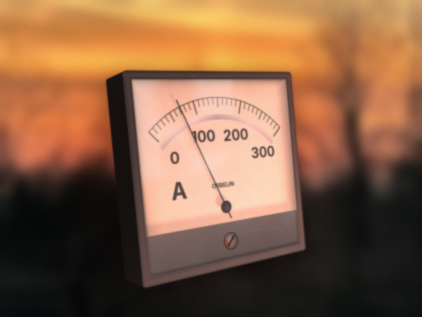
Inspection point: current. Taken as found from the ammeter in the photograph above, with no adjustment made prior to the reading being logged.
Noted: 70 A
